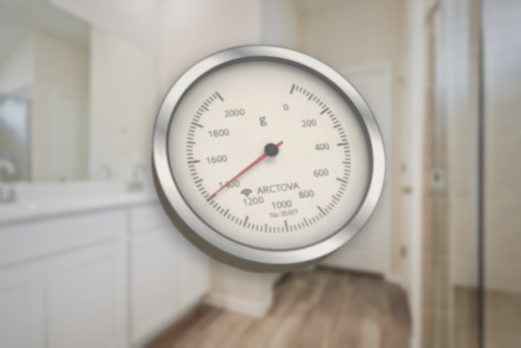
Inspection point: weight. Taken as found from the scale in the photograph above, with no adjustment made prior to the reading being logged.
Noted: 1400 g
